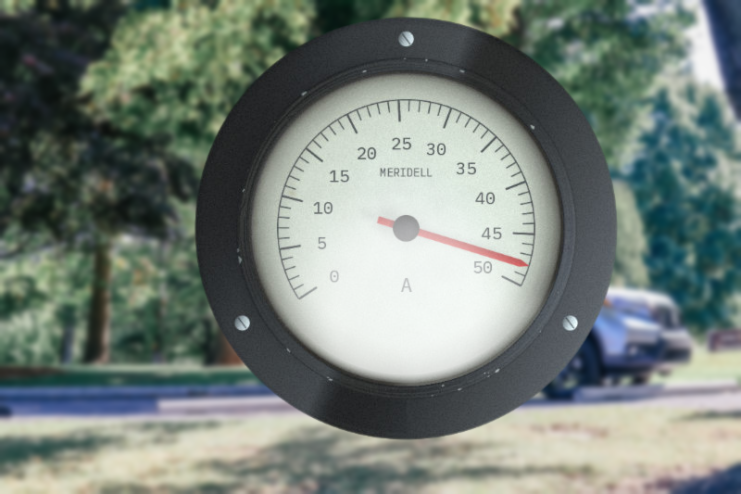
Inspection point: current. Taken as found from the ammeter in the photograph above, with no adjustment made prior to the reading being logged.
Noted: 48 A
